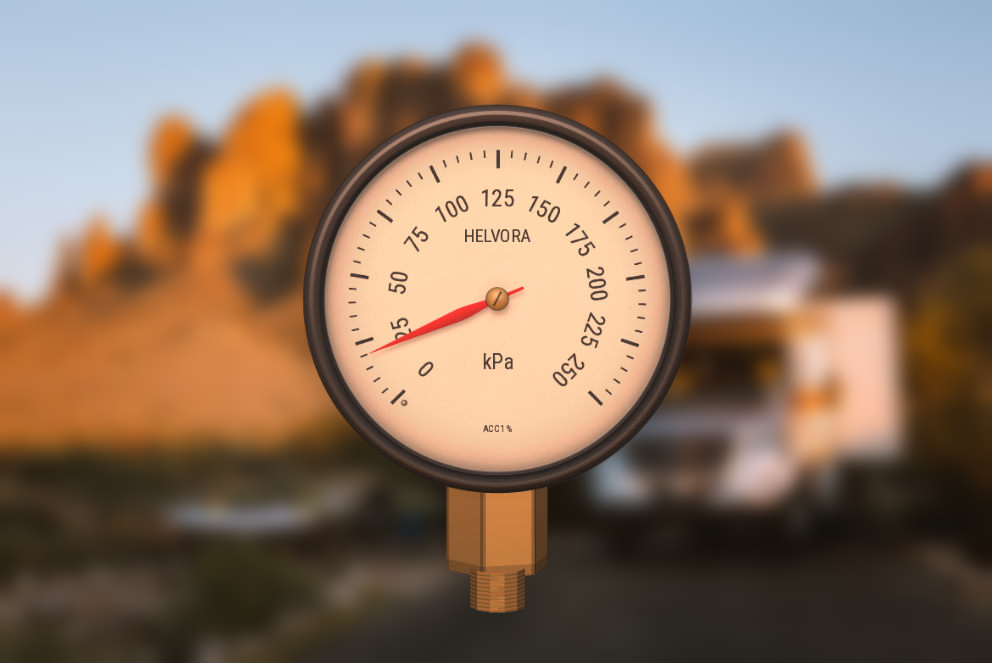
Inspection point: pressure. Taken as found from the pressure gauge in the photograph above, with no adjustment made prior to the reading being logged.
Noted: 20 kPa
